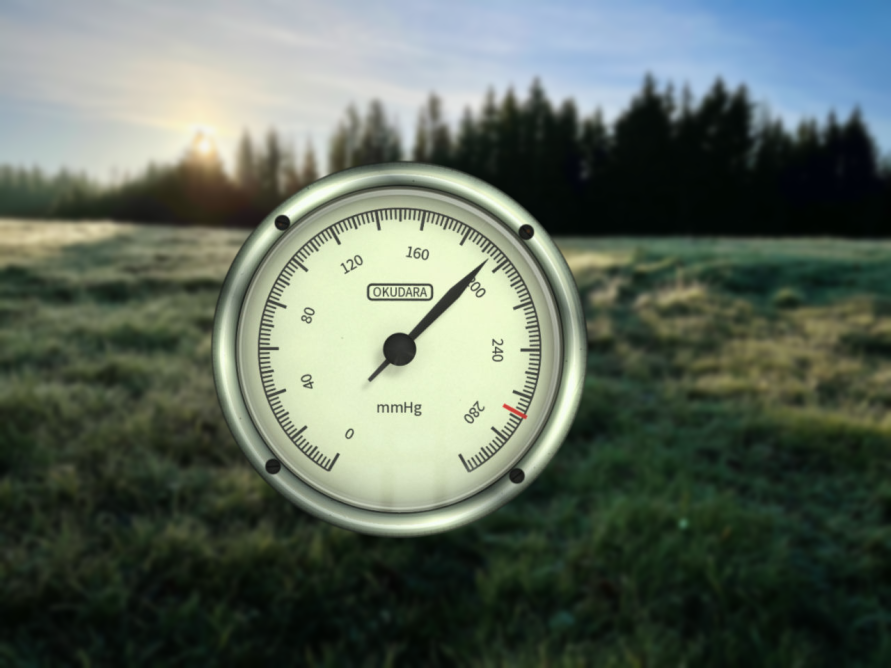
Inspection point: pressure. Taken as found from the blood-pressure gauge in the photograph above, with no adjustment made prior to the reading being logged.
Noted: 194 mmHg
